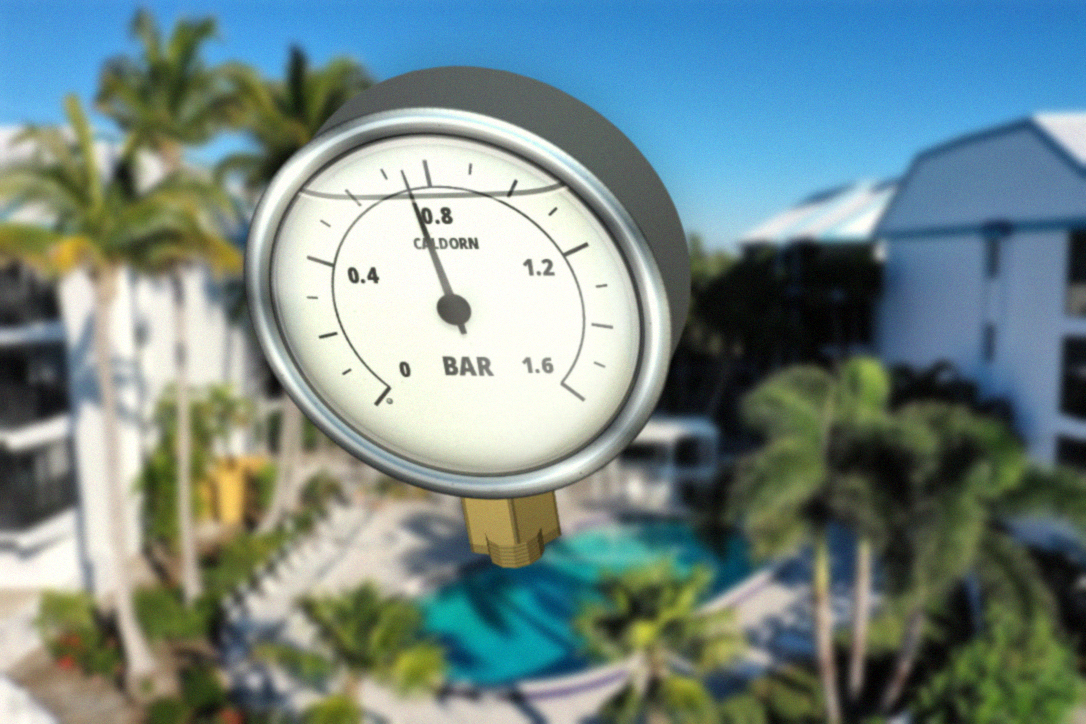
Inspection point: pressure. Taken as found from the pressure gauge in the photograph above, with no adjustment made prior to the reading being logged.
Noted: 0.75 bar
